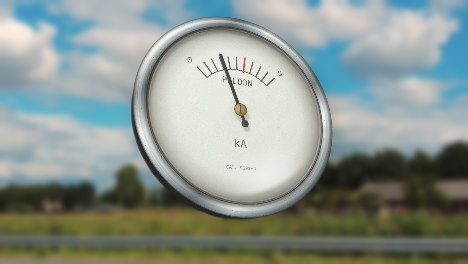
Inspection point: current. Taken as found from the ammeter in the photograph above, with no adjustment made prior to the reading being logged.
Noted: 1.5 kA
